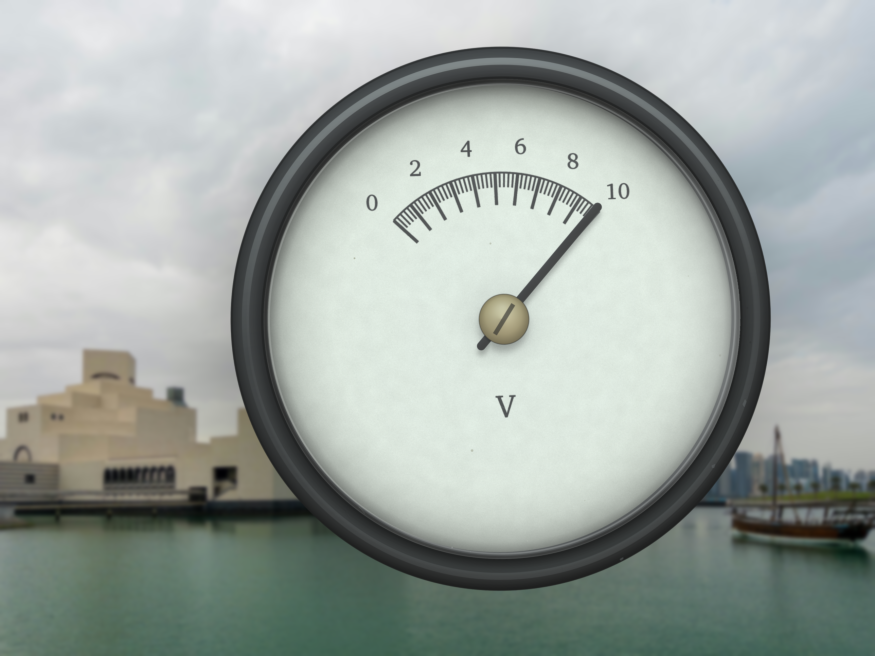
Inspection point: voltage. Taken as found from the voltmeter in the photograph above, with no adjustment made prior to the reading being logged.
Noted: 9.8 V
